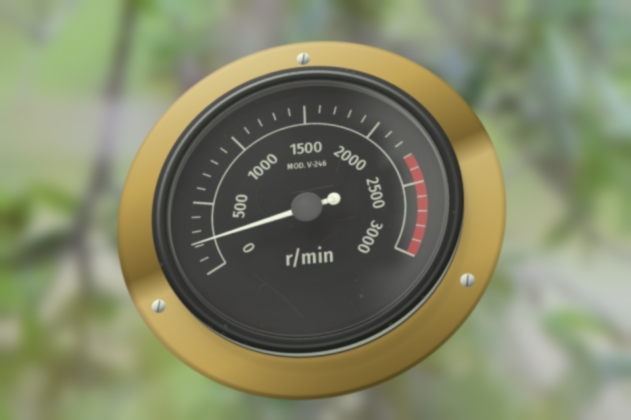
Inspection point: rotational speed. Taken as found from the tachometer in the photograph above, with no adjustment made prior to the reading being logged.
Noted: 200 rpm
